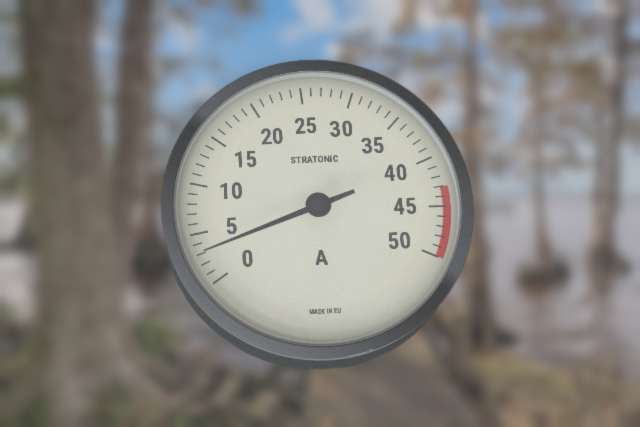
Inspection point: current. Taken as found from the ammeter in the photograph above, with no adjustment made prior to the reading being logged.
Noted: 3 A
